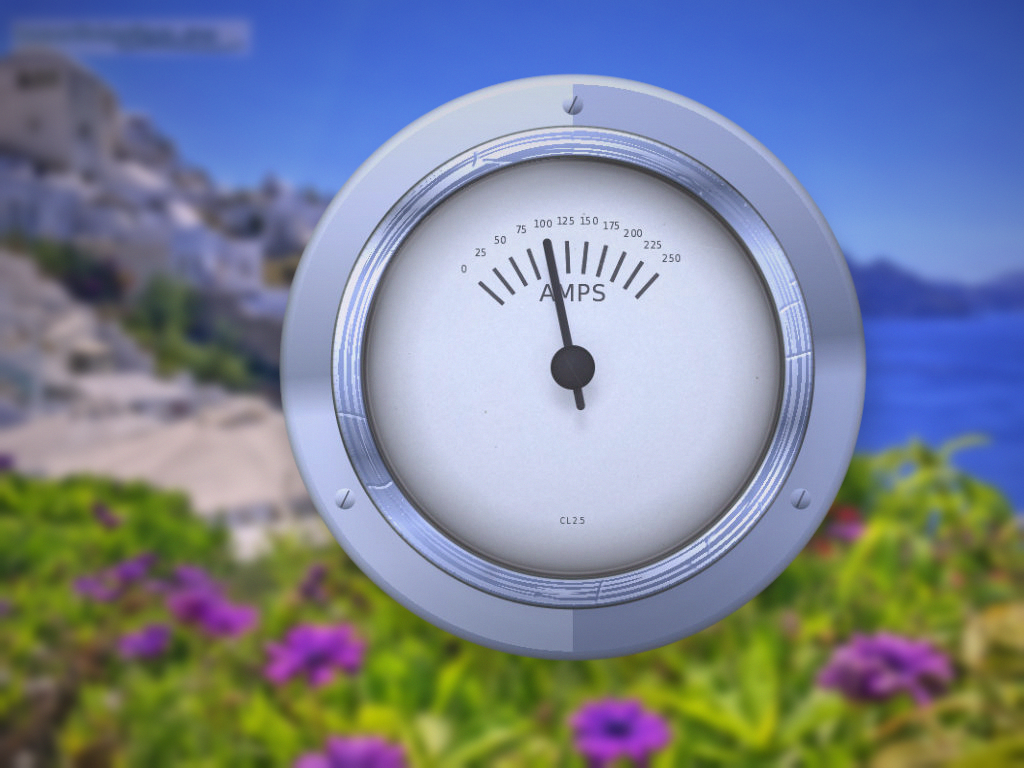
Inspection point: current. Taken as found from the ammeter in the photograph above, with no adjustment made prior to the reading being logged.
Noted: 100 A
